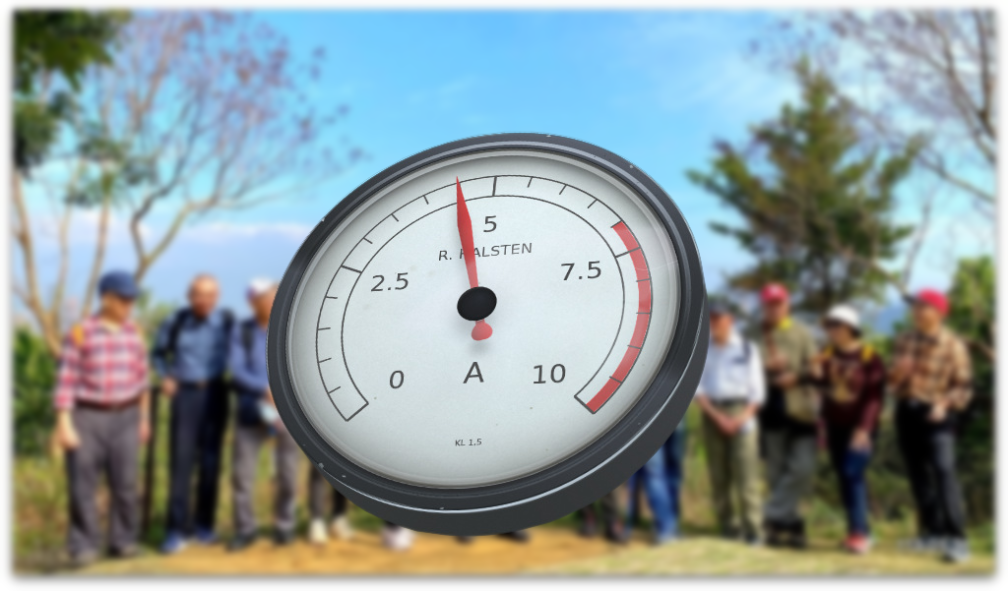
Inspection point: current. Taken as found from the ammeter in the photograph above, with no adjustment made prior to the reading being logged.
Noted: 4.5 A
